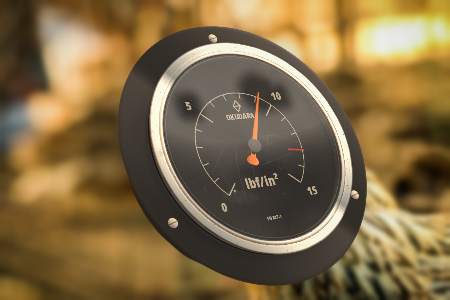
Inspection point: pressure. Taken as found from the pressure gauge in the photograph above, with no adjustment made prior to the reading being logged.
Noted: 9 psi
